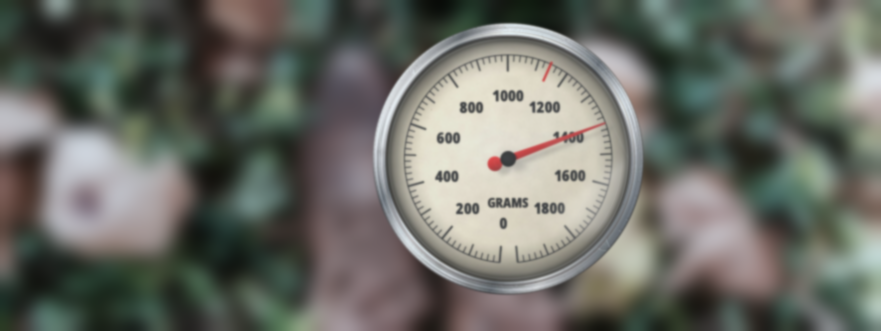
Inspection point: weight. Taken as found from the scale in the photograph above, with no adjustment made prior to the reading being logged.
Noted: 1400 g
